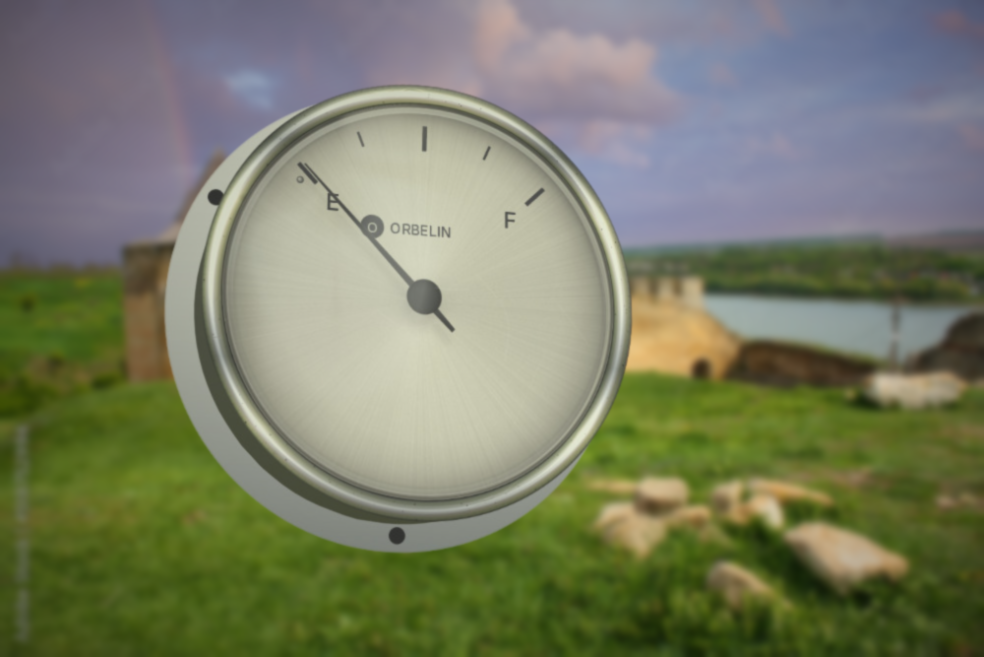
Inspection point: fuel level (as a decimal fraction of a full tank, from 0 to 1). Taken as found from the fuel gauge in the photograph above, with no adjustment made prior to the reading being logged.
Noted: 0
